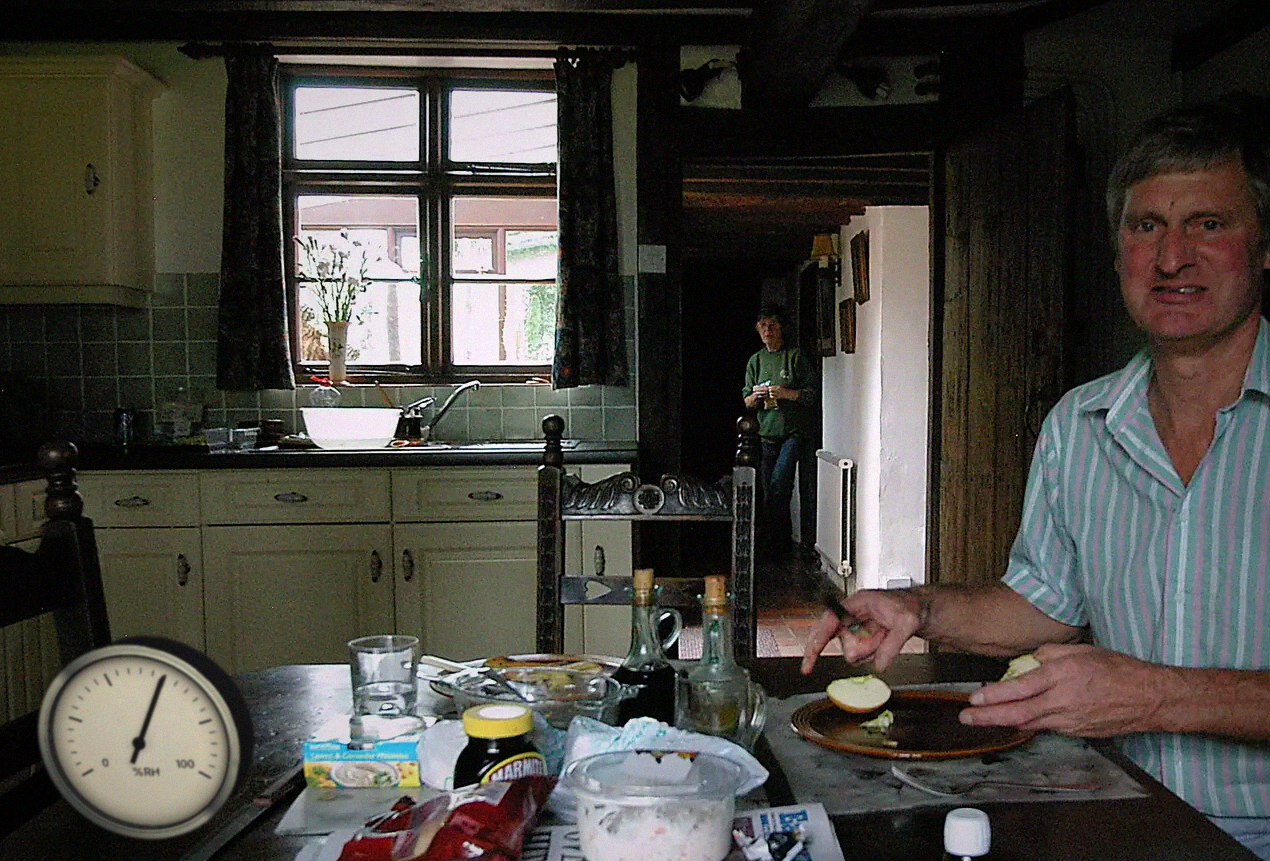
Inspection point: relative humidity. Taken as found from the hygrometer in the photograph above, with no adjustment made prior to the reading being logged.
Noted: 60 %
